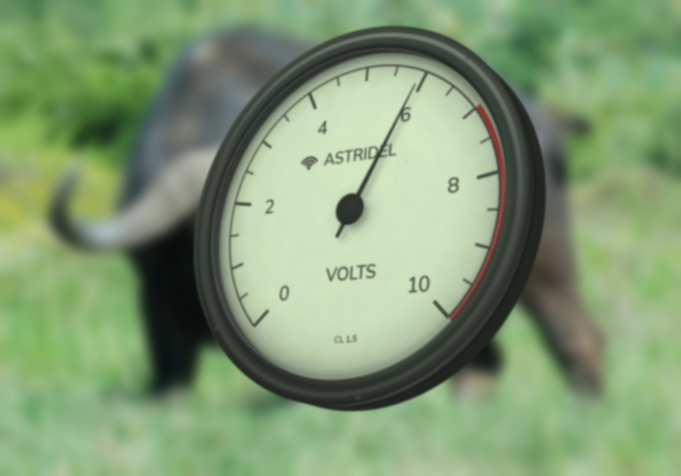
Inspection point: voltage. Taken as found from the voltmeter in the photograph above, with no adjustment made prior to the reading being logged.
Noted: 6 V
